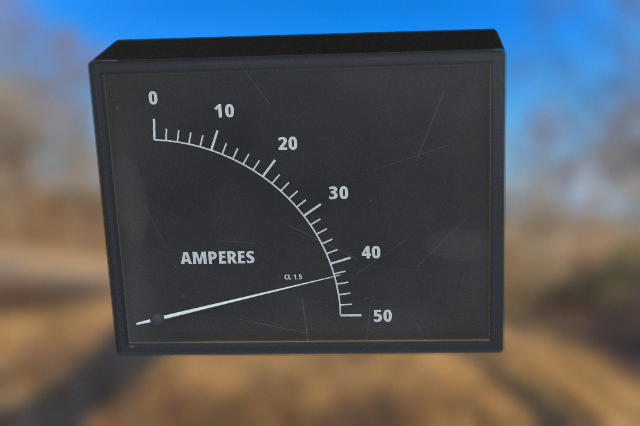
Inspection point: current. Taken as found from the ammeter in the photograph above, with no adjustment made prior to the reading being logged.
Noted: 42 A
